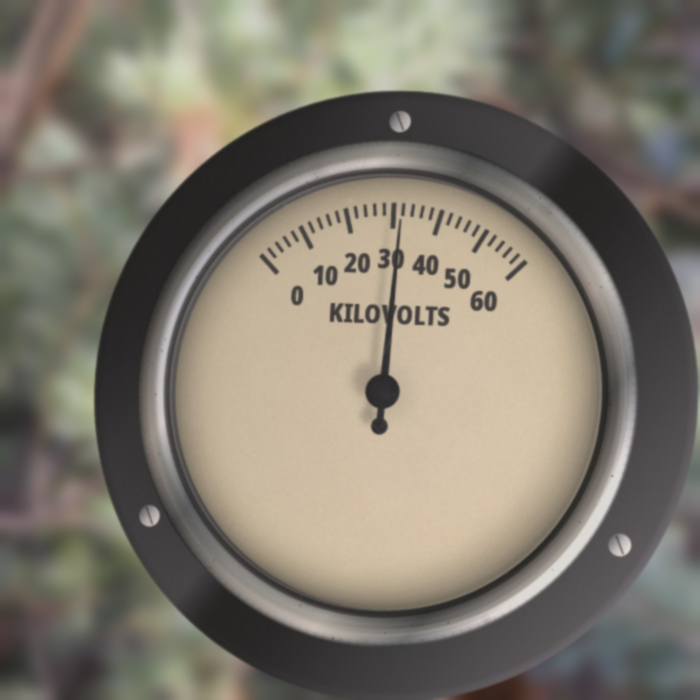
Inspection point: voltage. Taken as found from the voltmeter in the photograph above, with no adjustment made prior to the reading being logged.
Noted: 32 kV
